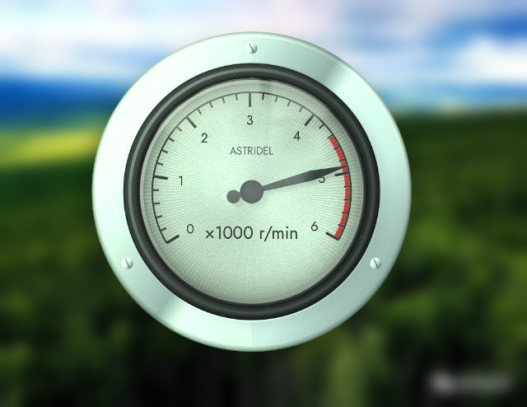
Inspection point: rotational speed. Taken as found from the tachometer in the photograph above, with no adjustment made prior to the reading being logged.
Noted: 4900 rpm
